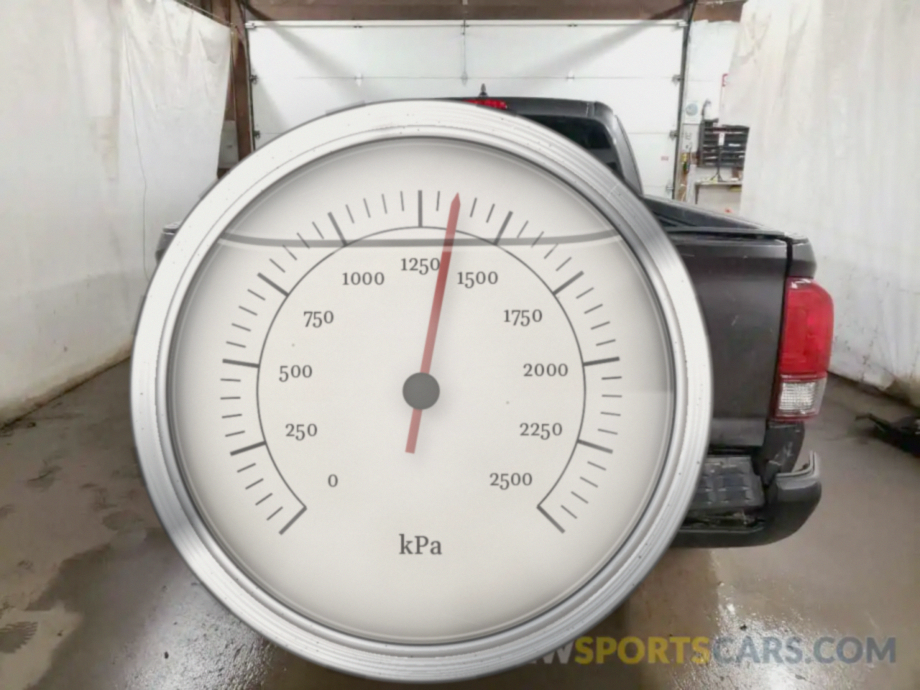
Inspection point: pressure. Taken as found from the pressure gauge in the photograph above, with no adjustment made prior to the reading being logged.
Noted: 1350 kPa
